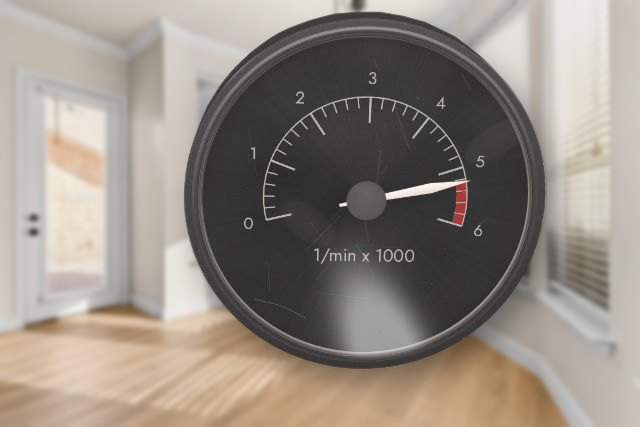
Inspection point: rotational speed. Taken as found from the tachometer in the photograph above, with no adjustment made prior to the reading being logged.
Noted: 5200 rpm
